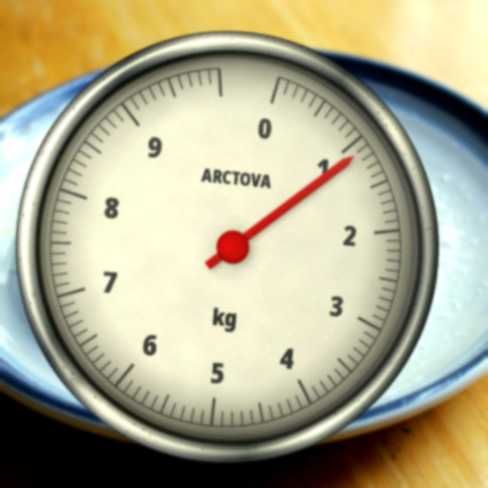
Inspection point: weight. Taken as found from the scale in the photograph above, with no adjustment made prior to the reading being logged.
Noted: 1.1 kg
